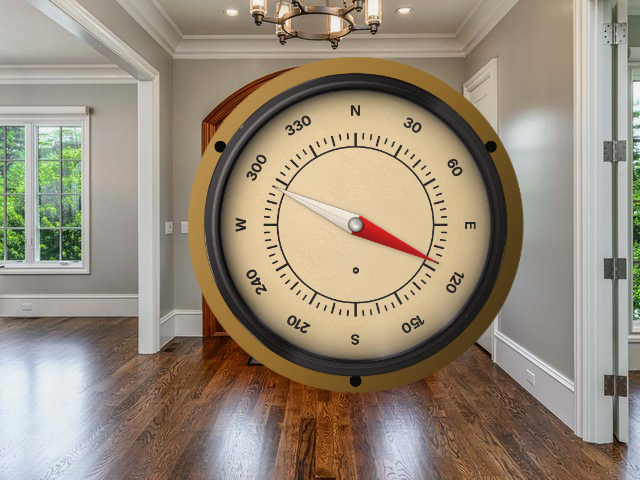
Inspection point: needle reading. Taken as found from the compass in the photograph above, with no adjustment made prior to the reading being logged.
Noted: 115 °
